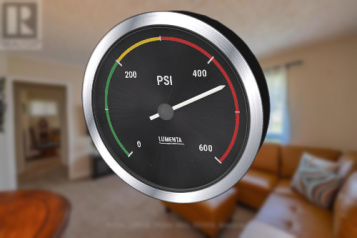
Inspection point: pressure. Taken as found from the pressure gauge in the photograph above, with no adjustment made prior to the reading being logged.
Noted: 450 psi
